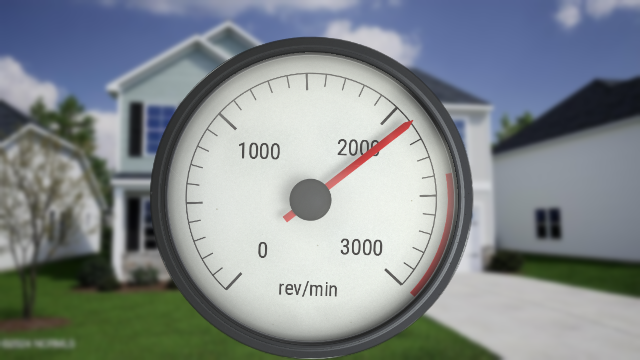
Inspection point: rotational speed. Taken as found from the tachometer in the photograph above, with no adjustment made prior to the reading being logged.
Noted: 2100 rpm
